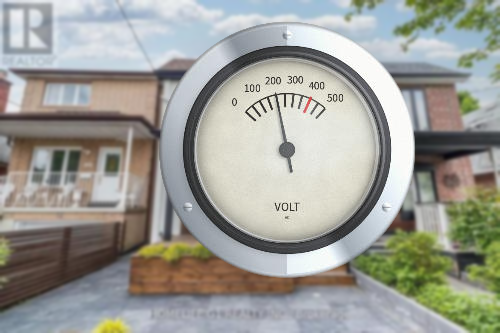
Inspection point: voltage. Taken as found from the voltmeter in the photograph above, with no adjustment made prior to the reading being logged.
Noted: 200 V
